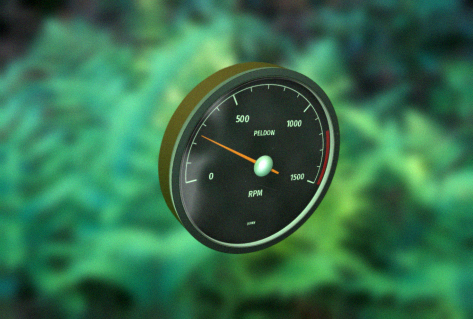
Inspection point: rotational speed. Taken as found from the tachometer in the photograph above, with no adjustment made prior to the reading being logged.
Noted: 250 rpm
